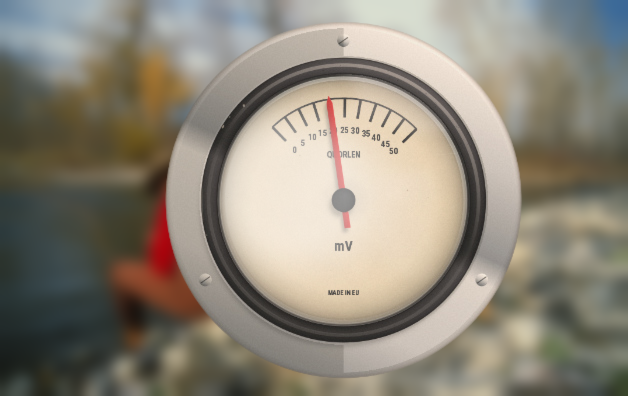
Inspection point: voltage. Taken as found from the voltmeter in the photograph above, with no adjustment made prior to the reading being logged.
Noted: 20 mV
